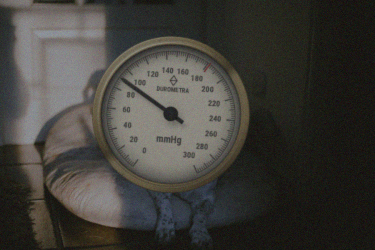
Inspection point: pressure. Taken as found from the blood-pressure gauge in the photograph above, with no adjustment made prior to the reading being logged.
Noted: 90 mmHg
